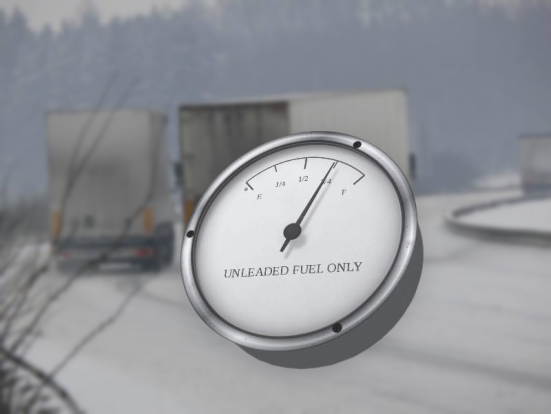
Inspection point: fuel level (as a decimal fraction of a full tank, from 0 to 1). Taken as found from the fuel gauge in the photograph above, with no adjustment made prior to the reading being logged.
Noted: 0.75
